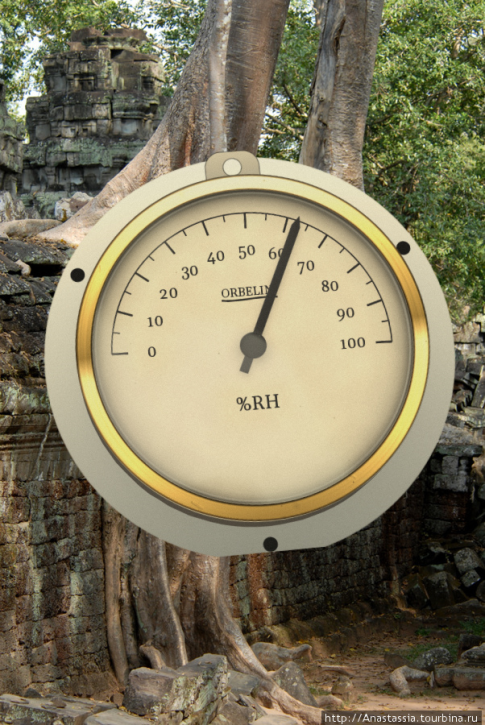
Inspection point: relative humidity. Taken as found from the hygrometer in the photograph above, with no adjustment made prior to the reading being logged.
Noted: 62.5 %
